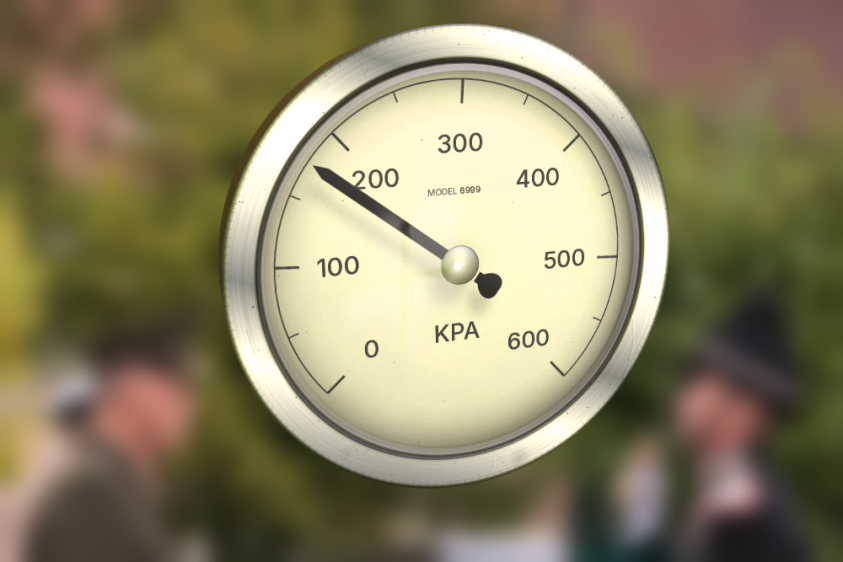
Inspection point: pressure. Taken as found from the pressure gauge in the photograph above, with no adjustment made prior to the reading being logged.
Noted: 175 kPa
